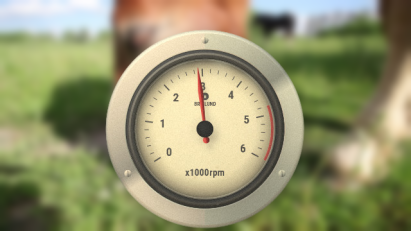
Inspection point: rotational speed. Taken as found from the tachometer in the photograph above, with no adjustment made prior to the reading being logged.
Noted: 2900 rpm
